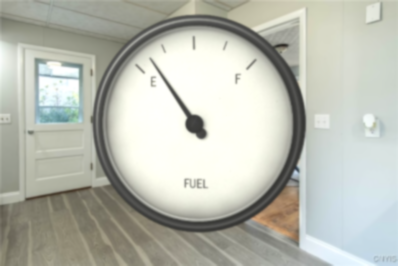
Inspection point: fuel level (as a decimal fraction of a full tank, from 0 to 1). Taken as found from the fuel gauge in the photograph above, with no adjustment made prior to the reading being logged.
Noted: 0.125
